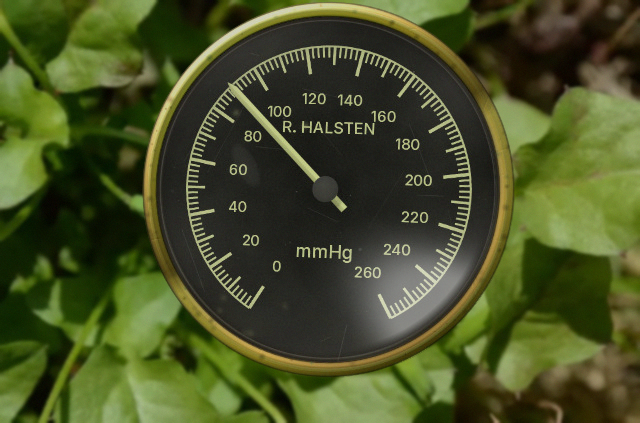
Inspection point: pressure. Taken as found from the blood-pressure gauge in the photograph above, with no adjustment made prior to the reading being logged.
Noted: 90 mmHg
